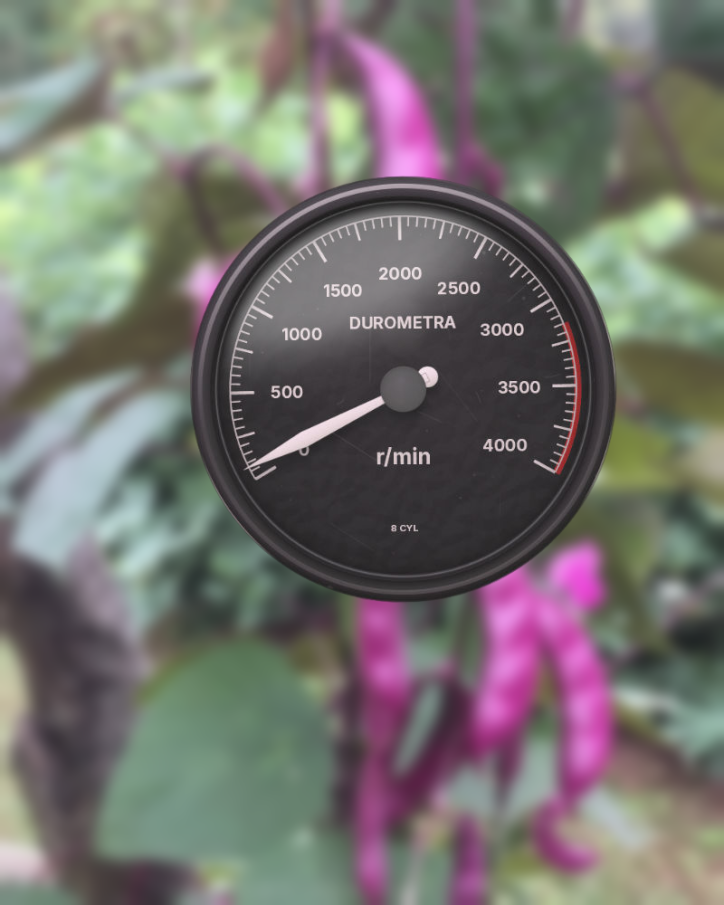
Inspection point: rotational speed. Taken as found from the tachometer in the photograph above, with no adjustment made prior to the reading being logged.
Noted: 75 rpm
